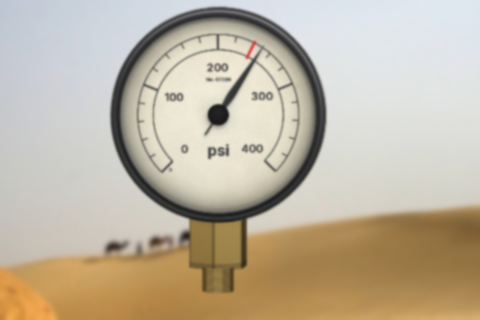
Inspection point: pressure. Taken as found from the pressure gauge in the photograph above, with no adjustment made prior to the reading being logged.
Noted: 250 psi
